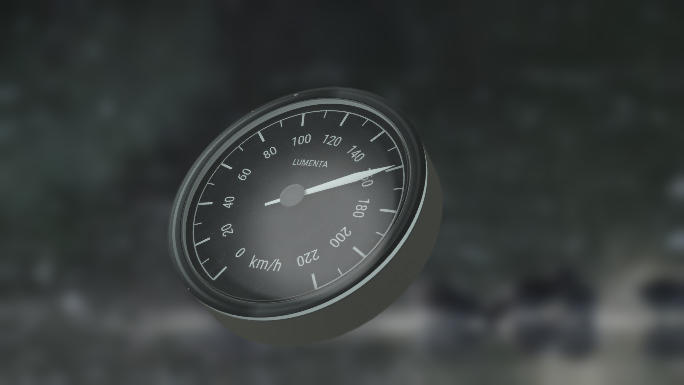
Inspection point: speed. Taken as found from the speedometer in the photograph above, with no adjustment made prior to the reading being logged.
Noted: 160 km/h
